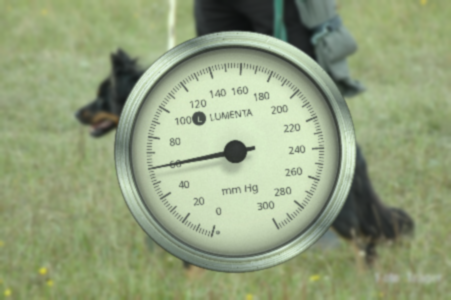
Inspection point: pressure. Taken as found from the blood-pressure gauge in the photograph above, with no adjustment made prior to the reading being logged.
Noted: 60 mmHg
